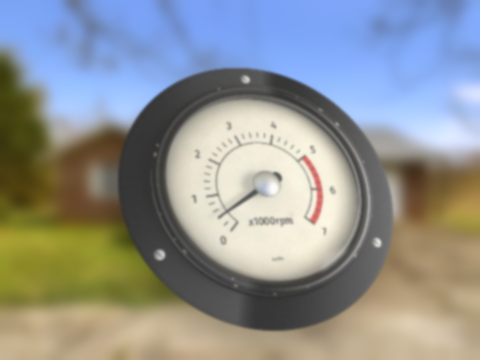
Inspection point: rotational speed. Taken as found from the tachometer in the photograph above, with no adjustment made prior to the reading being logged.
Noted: 400 rpm
